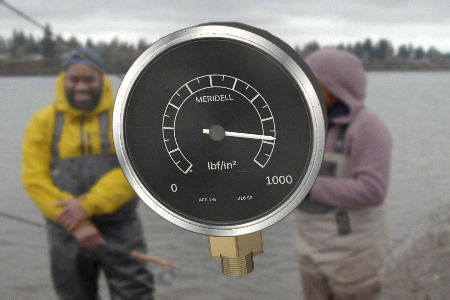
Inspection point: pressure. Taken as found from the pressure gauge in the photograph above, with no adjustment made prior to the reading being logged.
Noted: 875 psi
